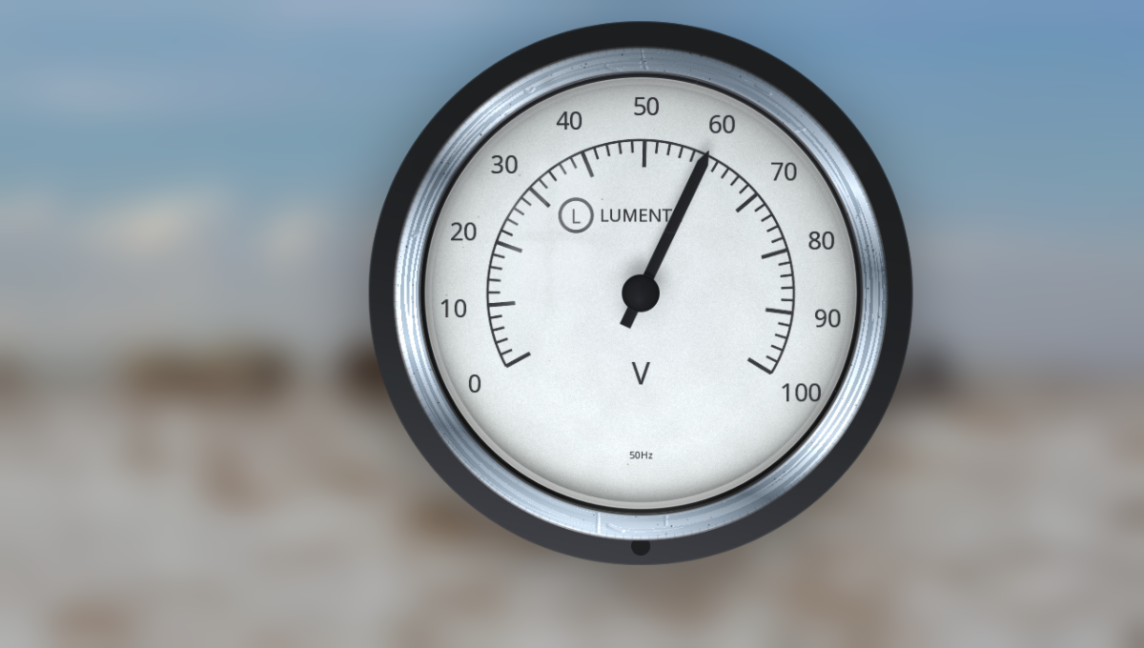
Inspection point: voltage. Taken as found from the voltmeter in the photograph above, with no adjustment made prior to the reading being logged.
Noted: 60 V
